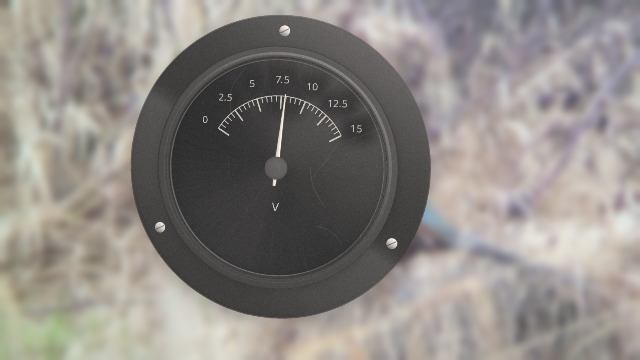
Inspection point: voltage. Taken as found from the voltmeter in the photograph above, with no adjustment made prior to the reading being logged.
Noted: 8 V
